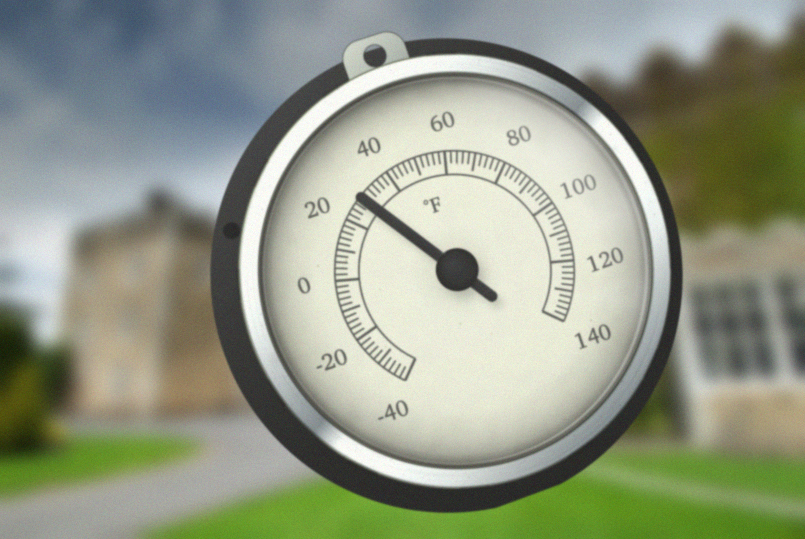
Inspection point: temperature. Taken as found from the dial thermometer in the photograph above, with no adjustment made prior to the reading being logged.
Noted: 28 °F
